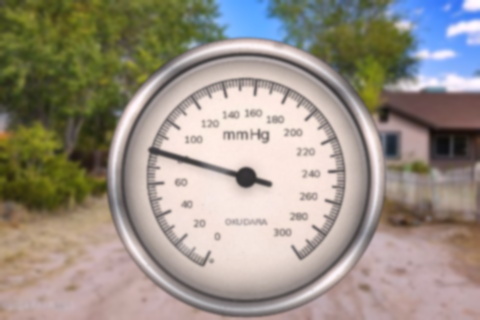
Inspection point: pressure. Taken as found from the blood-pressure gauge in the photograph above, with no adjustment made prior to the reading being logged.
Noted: 80 mmHg
